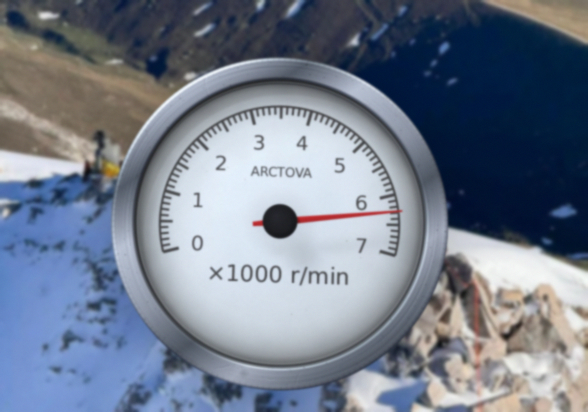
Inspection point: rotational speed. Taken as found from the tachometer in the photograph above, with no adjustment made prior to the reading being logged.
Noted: 6300 rpm
